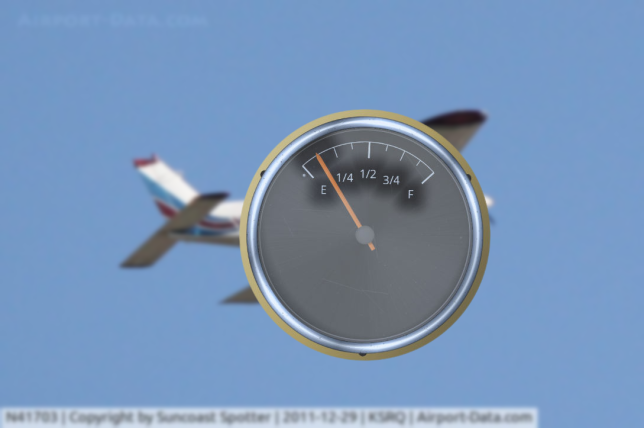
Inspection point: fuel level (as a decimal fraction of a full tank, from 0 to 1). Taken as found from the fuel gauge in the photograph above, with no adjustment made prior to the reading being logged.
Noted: 0.125
